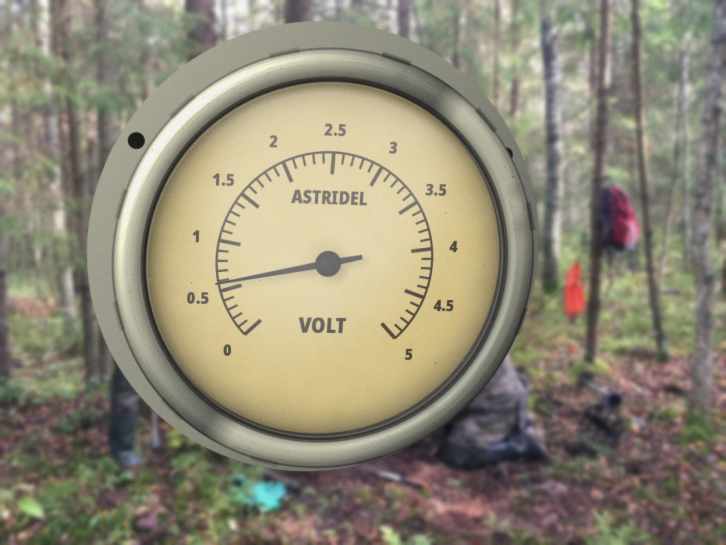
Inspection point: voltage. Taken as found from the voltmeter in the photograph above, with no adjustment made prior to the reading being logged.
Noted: 0.6 V
